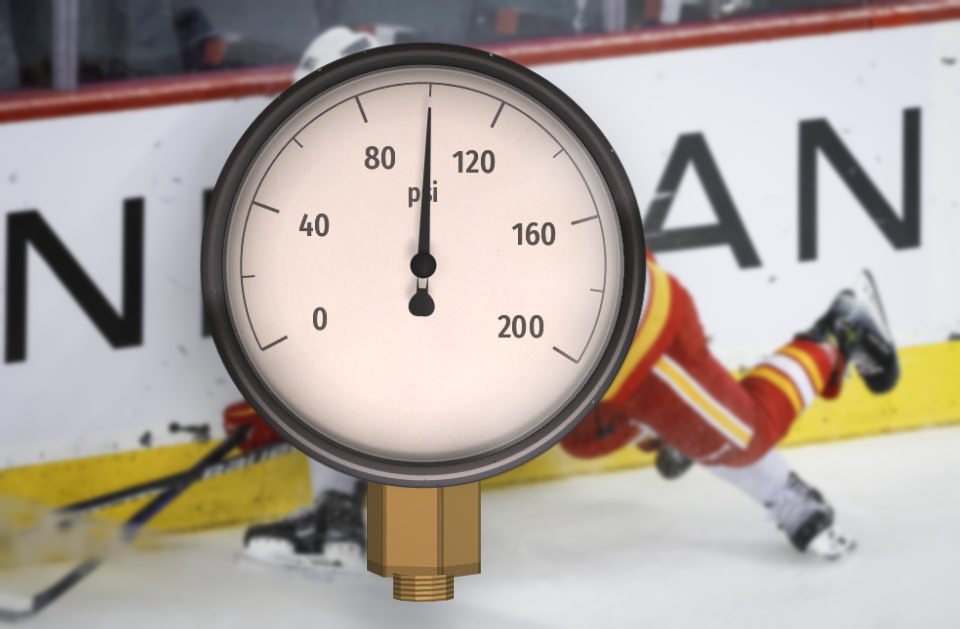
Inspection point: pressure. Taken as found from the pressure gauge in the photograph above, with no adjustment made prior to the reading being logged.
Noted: 100 psi
